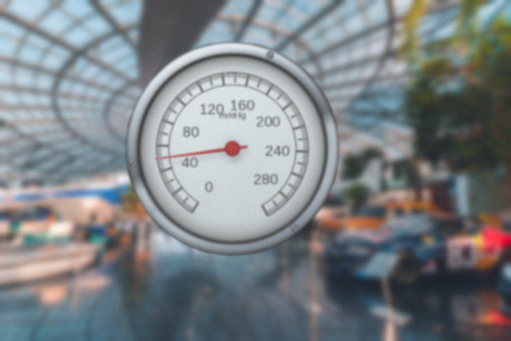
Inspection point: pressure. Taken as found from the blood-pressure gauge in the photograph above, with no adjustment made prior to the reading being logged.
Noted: 50 mmHg
